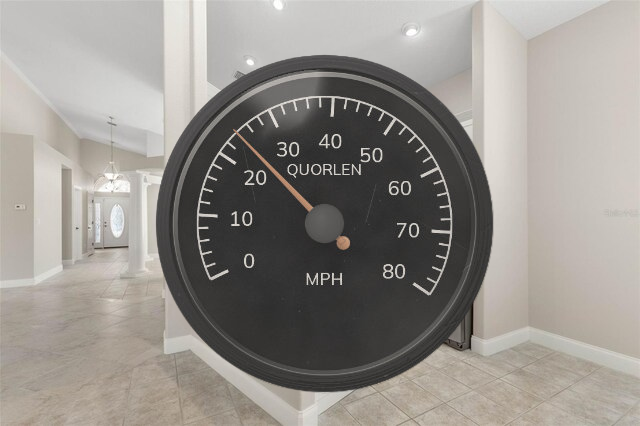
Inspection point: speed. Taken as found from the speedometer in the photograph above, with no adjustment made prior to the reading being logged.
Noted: 24 mph
